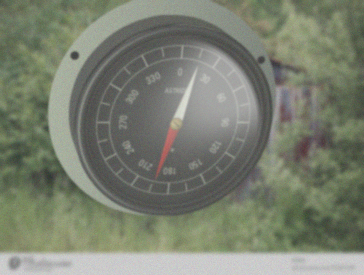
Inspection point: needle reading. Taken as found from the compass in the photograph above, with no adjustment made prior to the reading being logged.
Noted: 195 °
